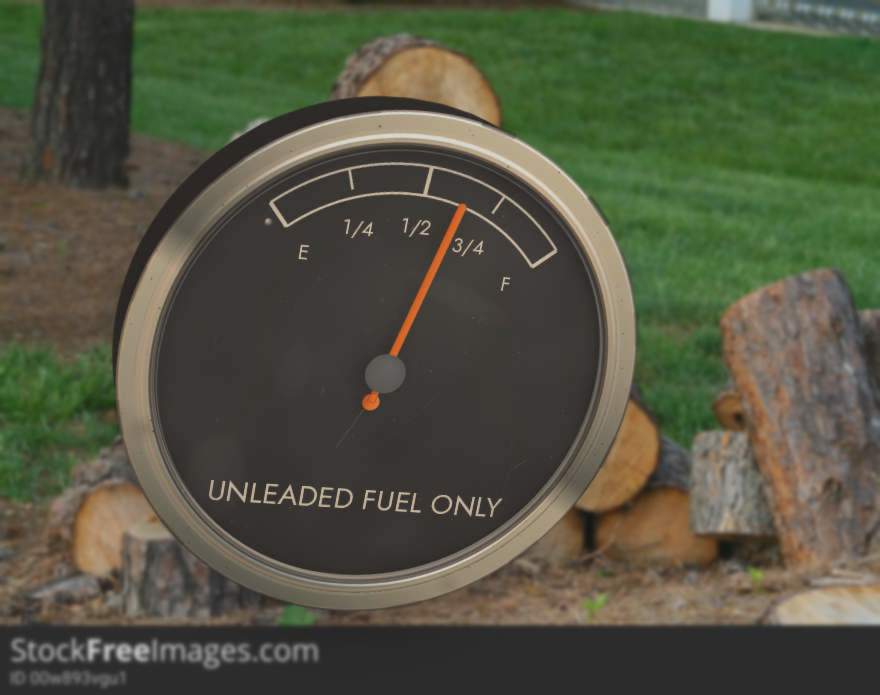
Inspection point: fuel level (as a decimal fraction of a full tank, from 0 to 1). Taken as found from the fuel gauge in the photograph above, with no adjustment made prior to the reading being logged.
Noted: 0.625
